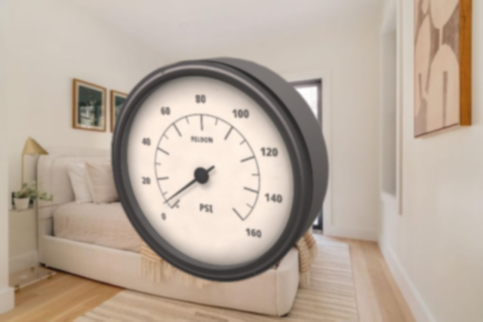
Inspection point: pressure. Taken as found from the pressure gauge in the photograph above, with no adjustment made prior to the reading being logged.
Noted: 5 psi
